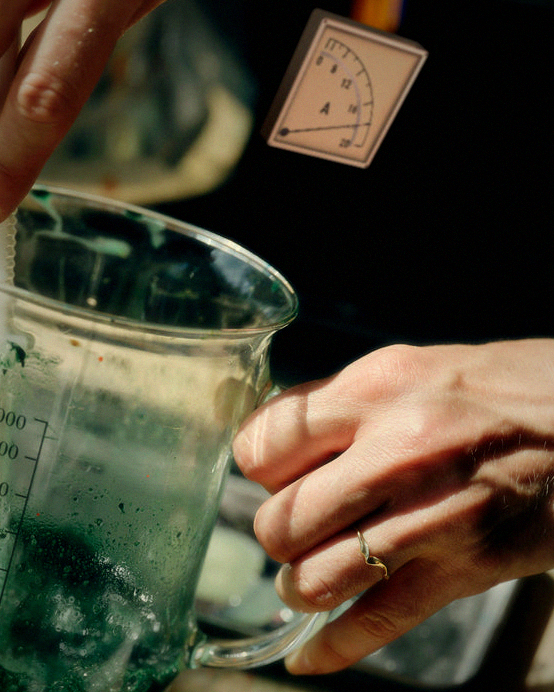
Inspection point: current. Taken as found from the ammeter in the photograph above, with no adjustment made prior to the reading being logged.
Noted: 18 A
